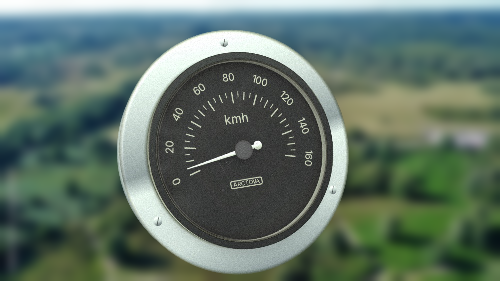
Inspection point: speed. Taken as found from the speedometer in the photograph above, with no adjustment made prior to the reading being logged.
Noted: 5 km/h
